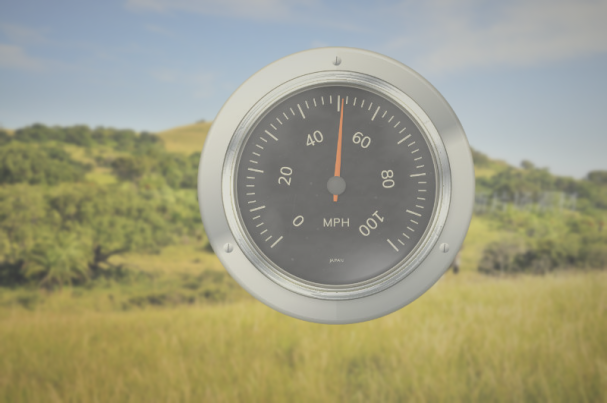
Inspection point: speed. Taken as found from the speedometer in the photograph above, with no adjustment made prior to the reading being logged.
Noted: 51 mph
